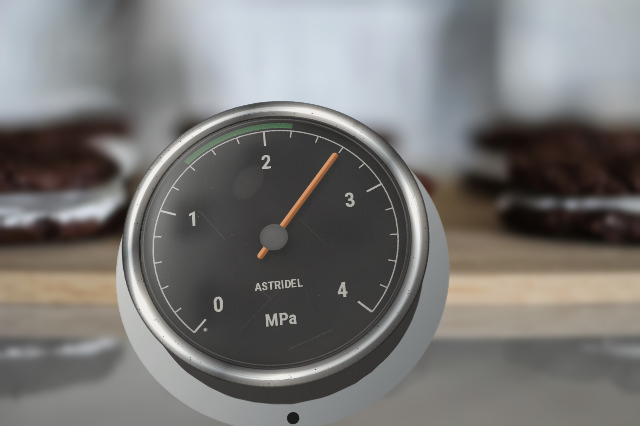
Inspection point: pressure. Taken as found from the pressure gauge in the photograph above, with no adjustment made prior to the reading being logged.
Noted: 2.6 MPa
